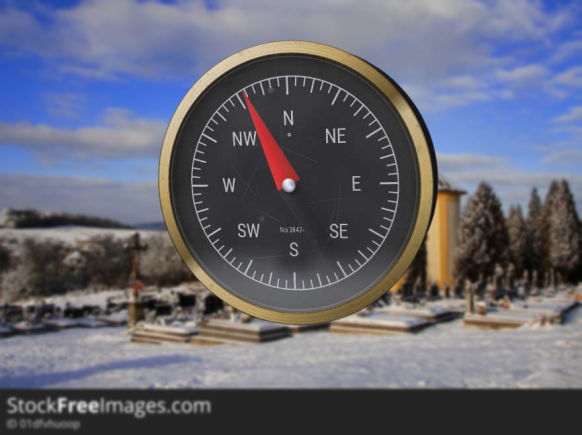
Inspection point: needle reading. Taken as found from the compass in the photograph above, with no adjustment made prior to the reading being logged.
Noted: 335 °
